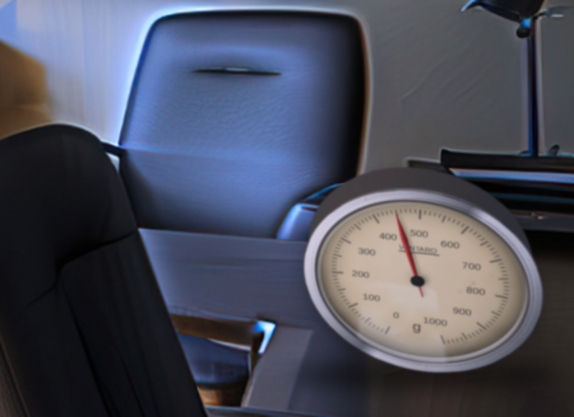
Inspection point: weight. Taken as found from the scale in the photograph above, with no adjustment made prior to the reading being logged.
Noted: 450 g
